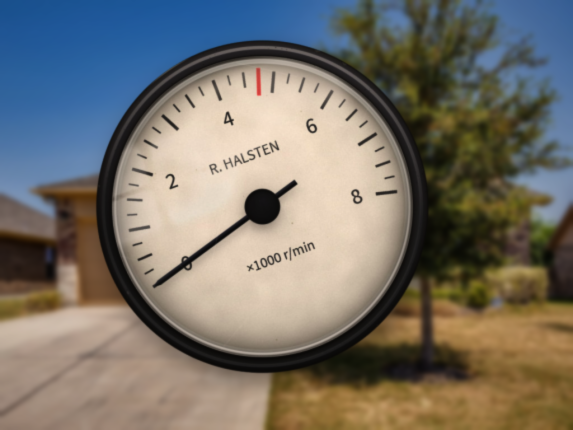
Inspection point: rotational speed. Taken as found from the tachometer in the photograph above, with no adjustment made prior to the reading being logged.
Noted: 0 rpm
